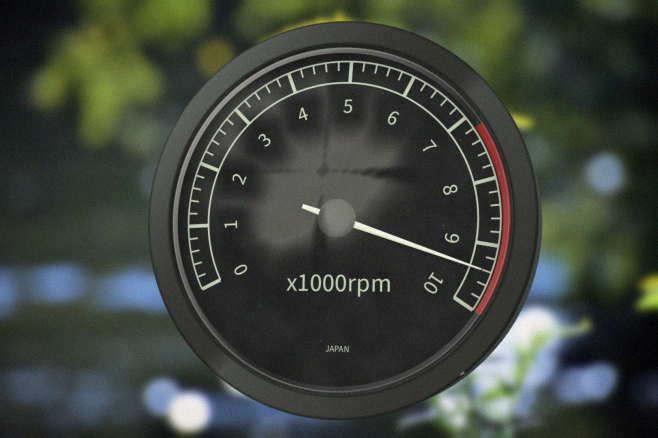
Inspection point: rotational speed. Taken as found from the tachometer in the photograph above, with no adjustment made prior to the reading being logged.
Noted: 9400 rpm
